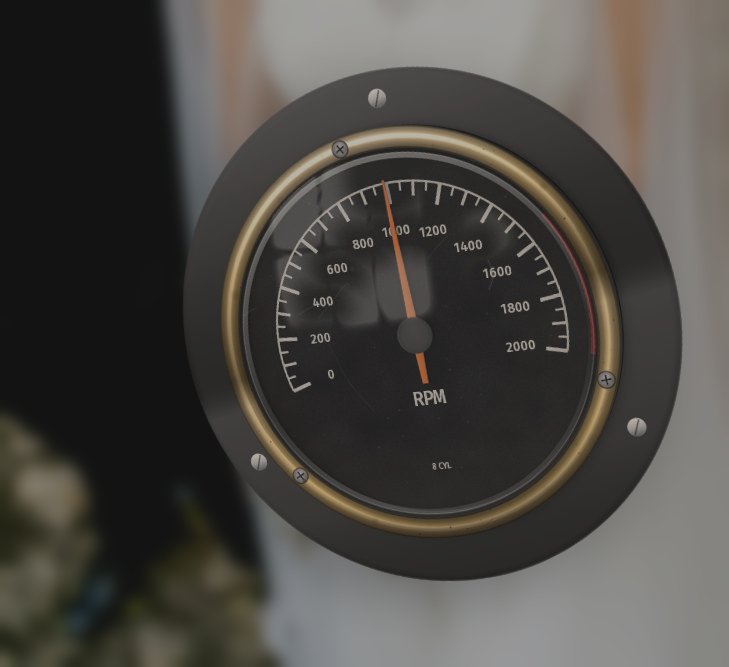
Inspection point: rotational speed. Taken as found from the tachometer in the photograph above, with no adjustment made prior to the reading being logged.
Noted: 1000 rpm
